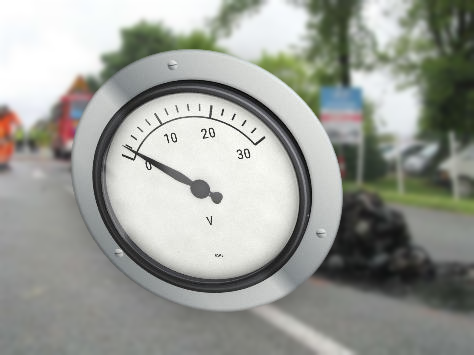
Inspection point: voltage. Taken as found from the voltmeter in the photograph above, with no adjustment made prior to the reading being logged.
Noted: 2 V
